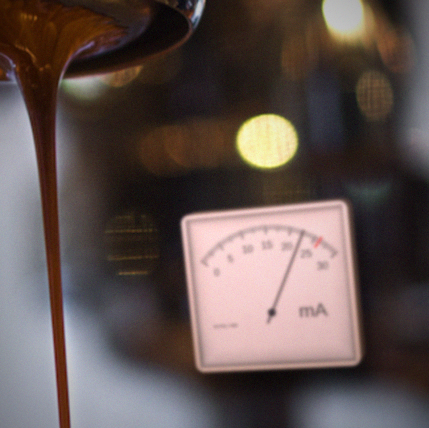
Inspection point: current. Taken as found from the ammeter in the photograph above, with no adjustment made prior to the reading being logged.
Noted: 22.5 mA
